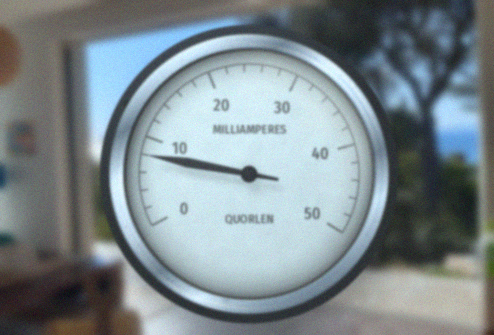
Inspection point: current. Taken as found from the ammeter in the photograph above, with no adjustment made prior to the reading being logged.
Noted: 8 mA
